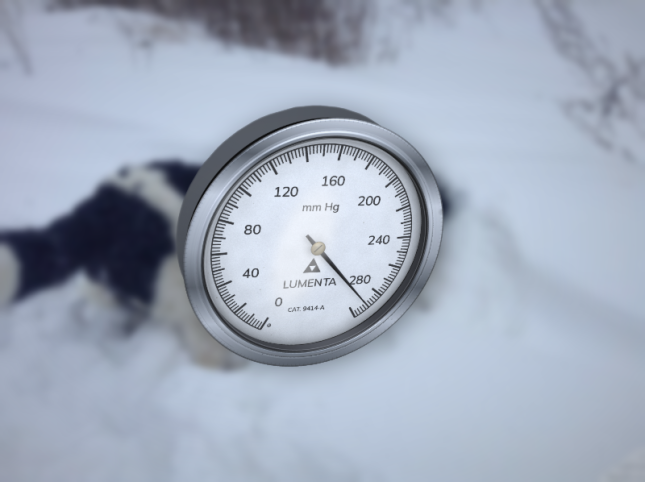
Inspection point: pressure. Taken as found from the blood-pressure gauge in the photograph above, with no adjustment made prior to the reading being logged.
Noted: 290 mmHg
